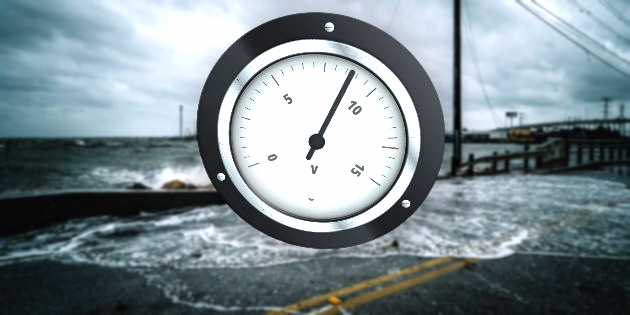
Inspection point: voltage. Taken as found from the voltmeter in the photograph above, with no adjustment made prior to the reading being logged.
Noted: 8.75 V
